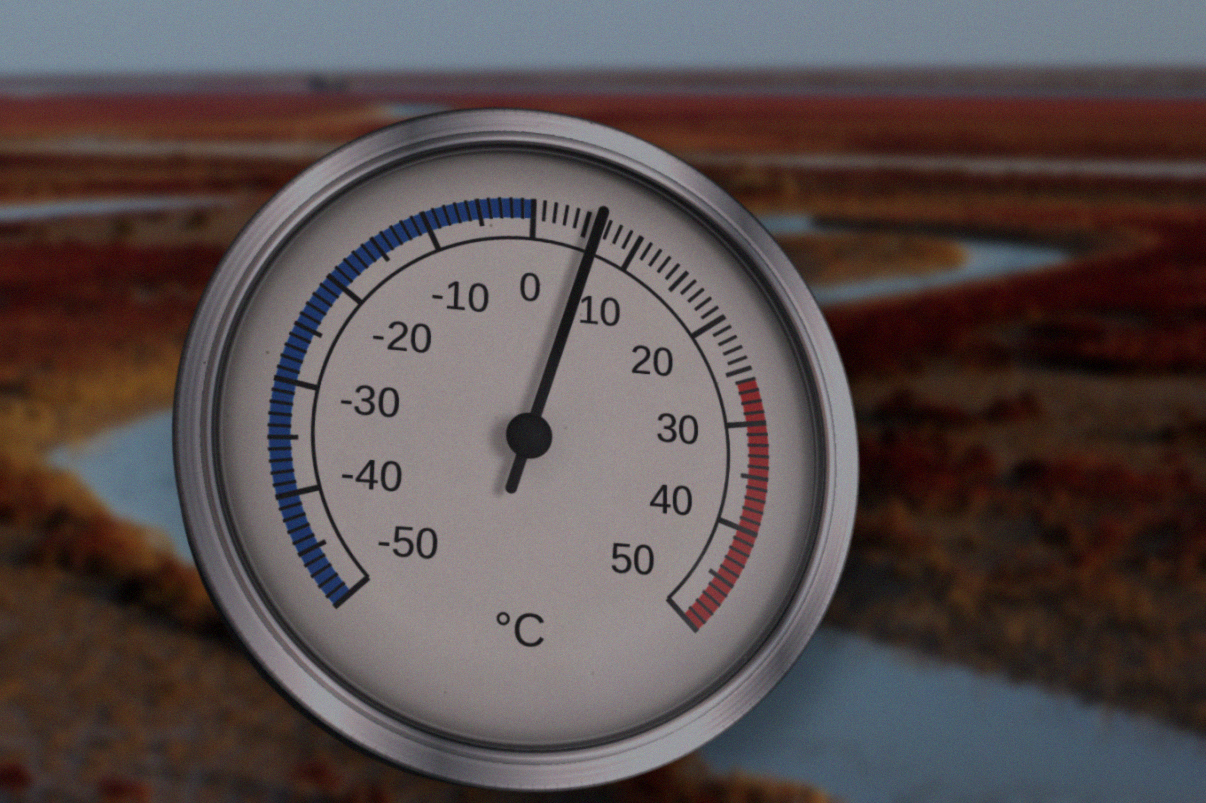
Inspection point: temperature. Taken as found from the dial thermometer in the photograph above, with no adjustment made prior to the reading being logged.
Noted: 6 °C
